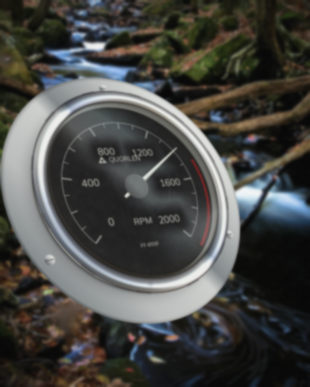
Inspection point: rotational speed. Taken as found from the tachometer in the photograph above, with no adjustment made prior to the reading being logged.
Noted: 1400 rpm
